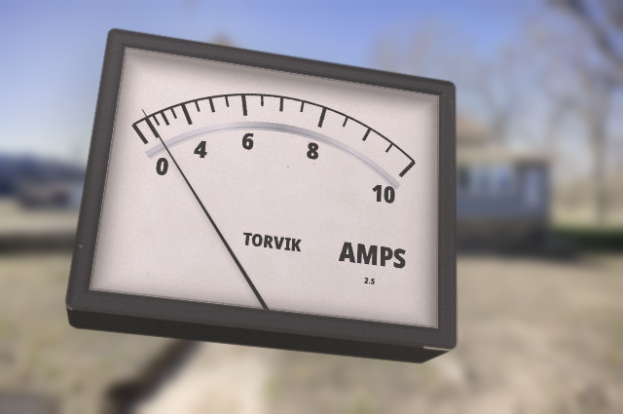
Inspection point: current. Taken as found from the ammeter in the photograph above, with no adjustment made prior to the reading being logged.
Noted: 2 A
